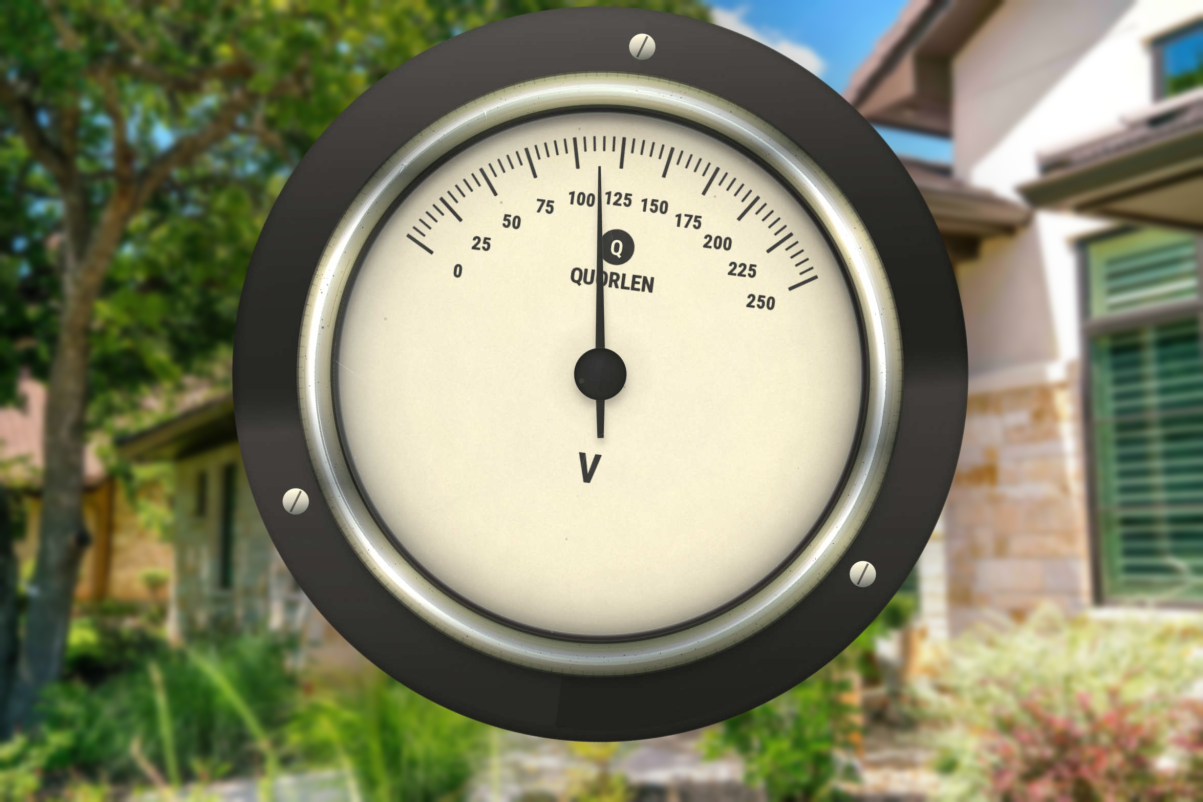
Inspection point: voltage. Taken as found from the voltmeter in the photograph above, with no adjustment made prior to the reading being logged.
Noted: 112.5 V
